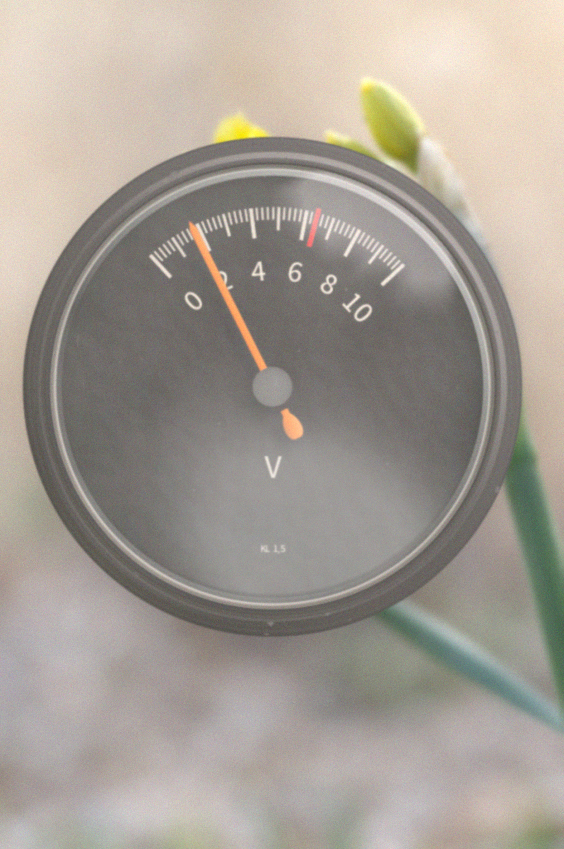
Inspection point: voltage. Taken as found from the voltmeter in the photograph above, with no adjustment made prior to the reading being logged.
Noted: 1.8 V
